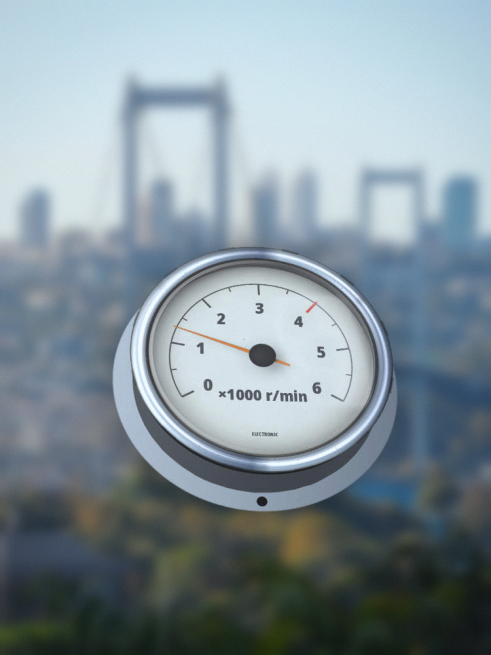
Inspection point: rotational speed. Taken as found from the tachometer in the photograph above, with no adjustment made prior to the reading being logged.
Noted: 1250 rpm
